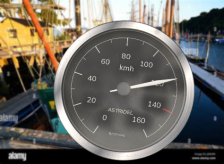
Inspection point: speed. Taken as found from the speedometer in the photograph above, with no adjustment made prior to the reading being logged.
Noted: 120 km/h
